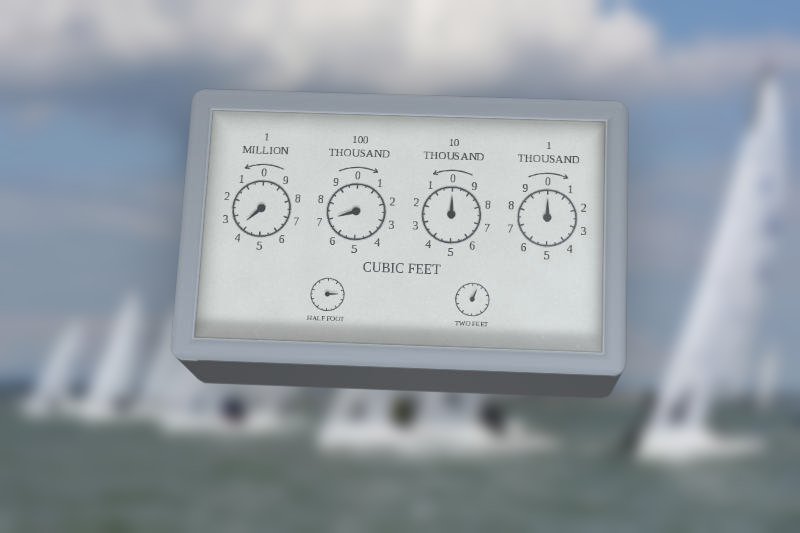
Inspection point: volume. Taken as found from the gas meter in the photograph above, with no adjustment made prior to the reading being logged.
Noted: 370000 ft³
